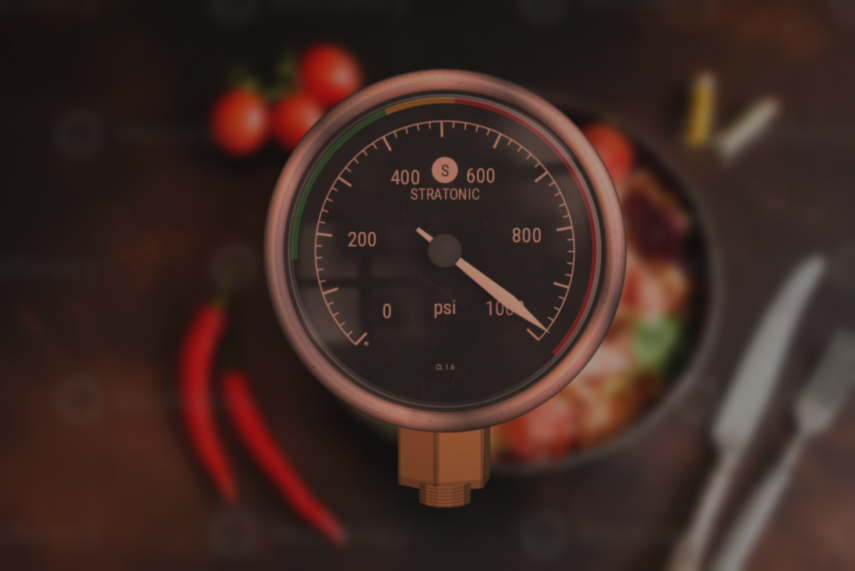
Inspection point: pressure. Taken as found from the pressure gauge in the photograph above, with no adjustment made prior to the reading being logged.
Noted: 980 psi
